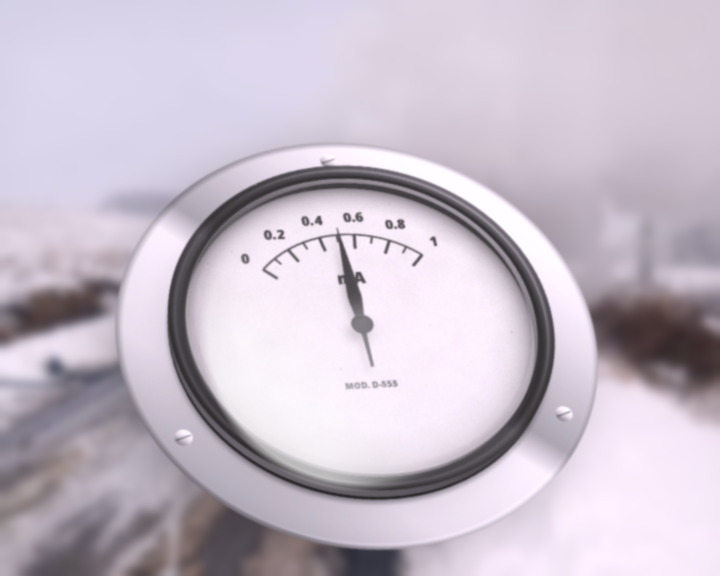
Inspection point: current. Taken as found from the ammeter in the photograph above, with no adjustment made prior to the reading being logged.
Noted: 0.5 mA
